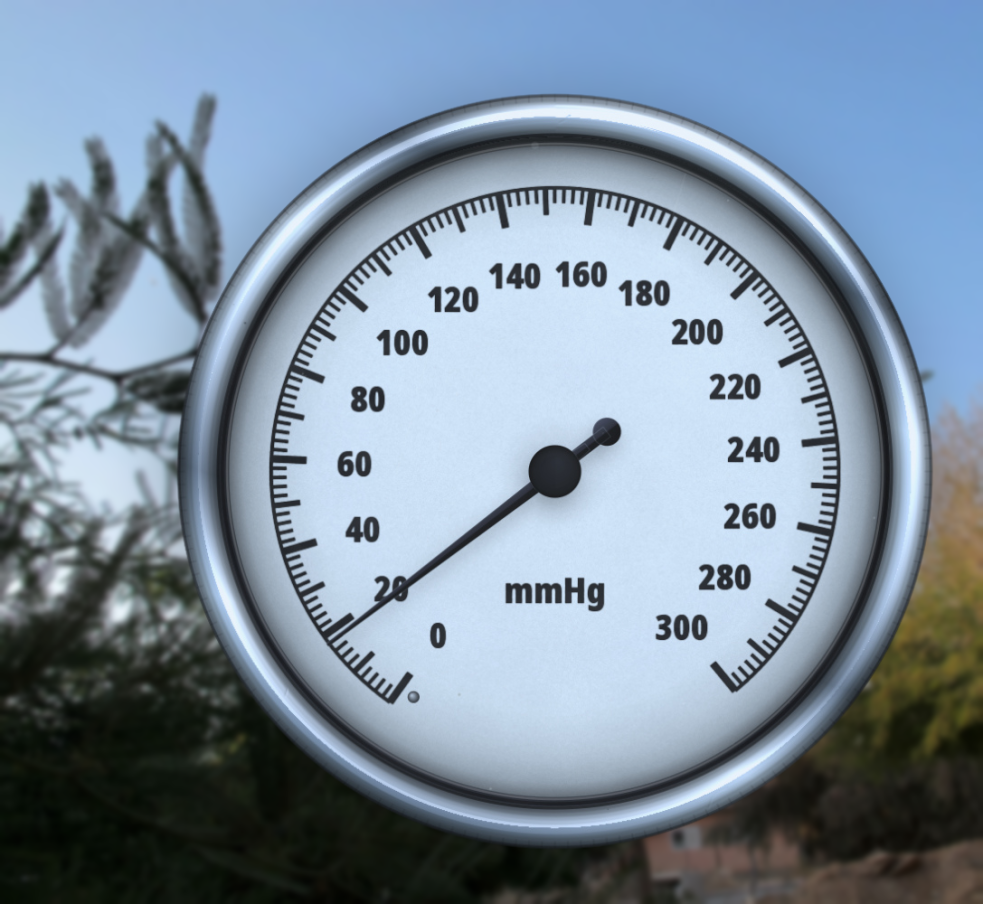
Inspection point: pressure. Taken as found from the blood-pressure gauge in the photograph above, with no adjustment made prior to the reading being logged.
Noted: 18 mmHg
